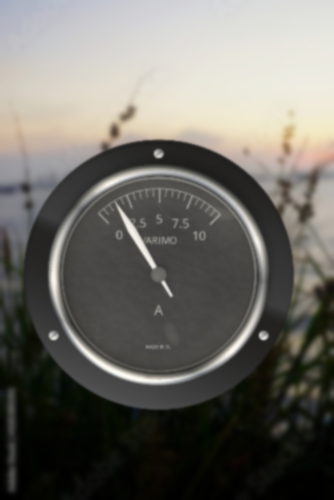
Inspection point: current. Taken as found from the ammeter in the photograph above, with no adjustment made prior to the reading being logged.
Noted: 1.5 A
